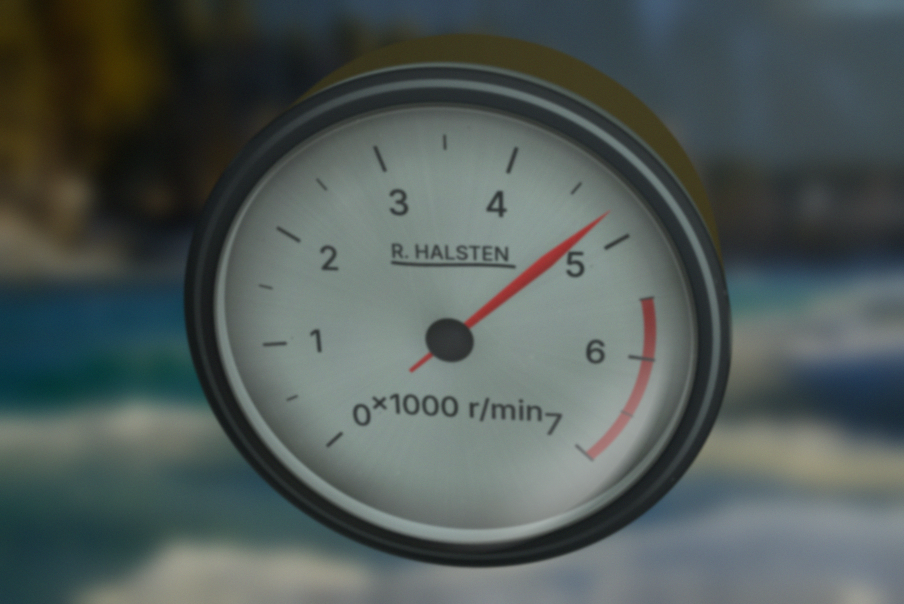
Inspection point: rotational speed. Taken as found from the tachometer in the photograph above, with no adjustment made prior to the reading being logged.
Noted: 4750 rpm
